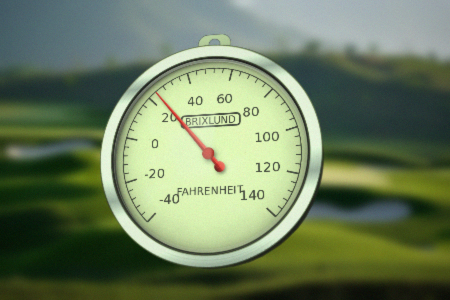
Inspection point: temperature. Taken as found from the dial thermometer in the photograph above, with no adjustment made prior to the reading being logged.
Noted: 24 °F
